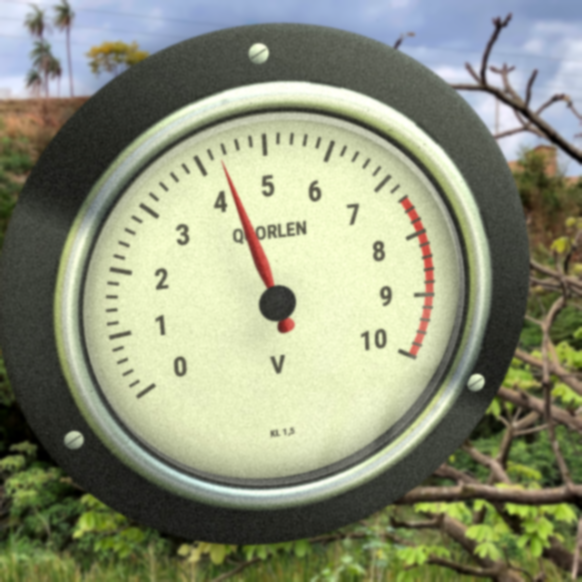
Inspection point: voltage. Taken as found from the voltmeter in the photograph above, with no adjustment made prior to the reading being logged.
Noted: 4.3 V
